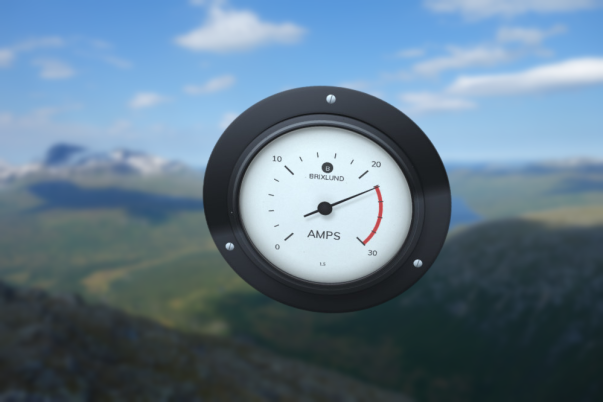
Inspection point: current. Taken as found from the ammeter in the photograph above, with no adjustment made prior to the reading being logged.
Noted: 22 A
